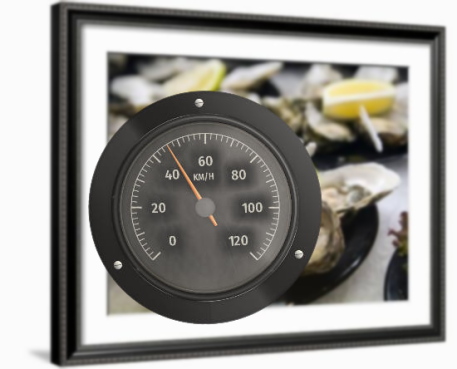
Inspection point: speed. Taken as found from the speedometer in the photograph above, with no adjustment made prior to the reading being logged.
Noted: 46 km/h
